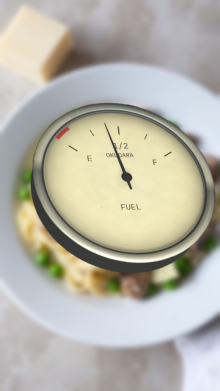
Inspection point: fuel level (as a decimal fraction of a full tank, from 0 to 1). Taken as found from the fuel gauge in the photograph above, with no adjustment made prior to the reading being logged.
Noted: 0.375
